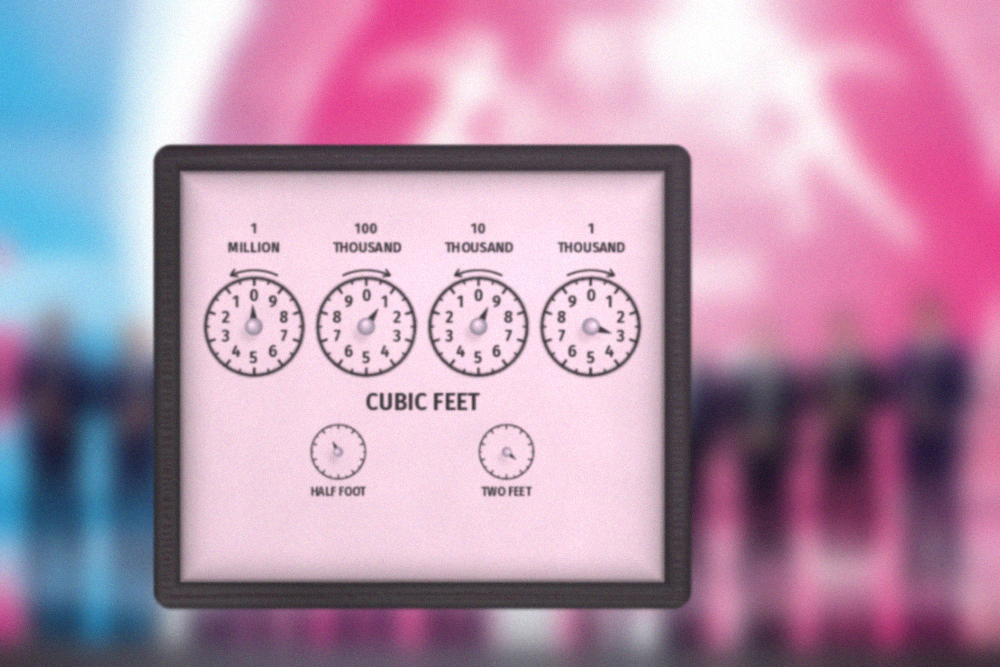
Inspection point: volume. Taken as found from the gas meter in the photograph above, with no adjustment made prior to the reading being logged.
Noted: 9300 ft³
